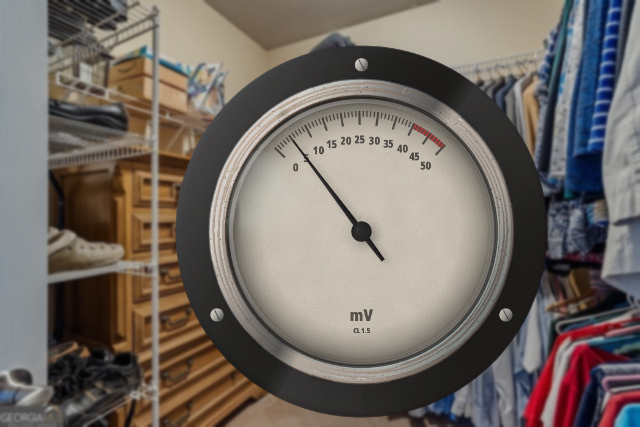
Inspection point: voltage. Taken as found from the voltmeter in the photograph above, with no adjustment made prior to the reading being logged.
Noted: 5 mV
